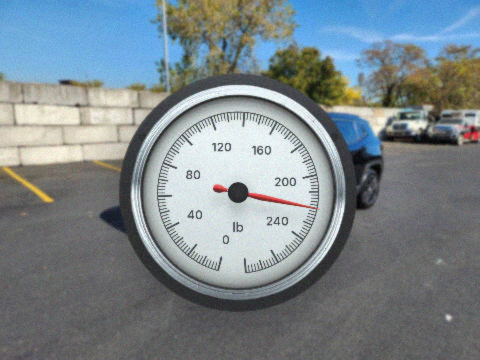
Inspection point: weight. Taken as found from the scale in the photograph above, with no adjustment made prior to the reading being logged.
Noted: 220 lb
